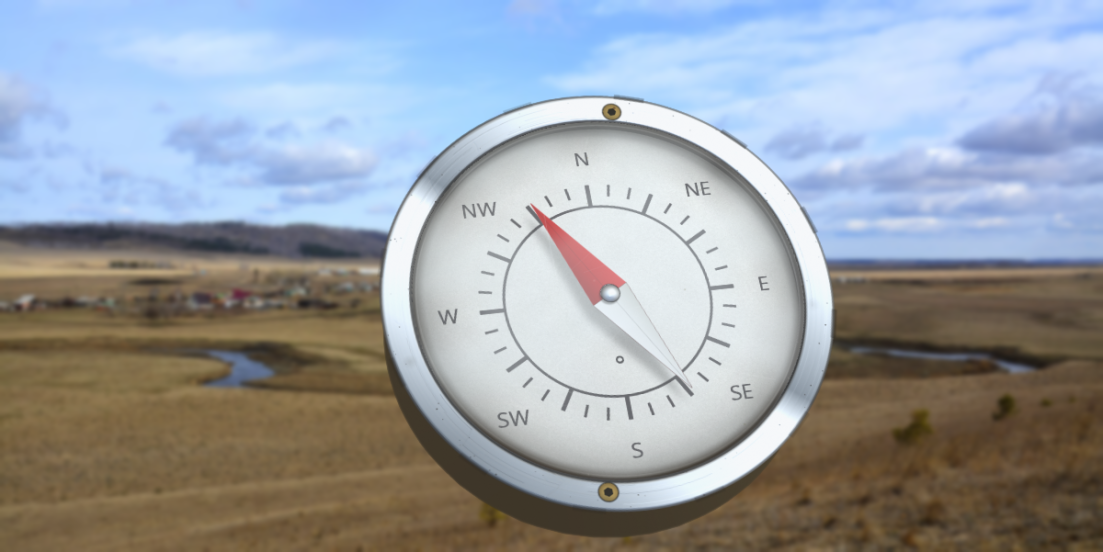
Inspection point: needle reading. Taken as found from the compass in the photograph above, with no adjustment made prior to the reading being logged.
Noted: 330 °
